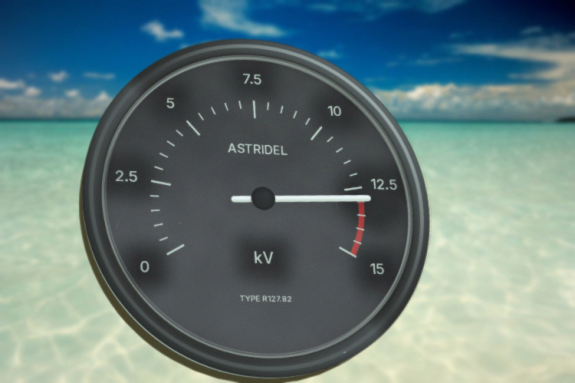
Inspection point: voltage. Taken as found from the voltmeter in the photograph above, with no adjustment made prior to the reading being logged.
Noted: 13 kV
